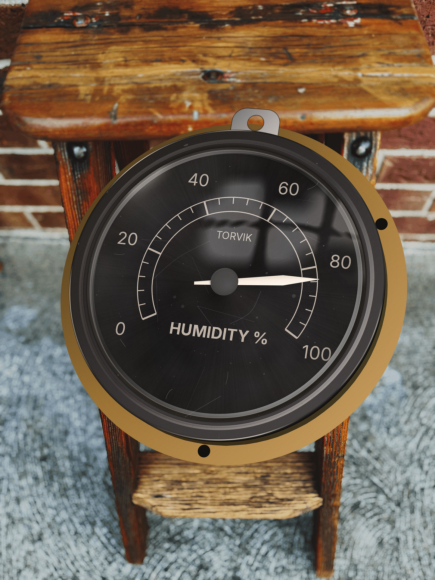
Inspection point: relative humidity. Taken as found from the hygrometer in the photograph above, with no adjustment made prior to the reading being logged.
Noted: 84 %
